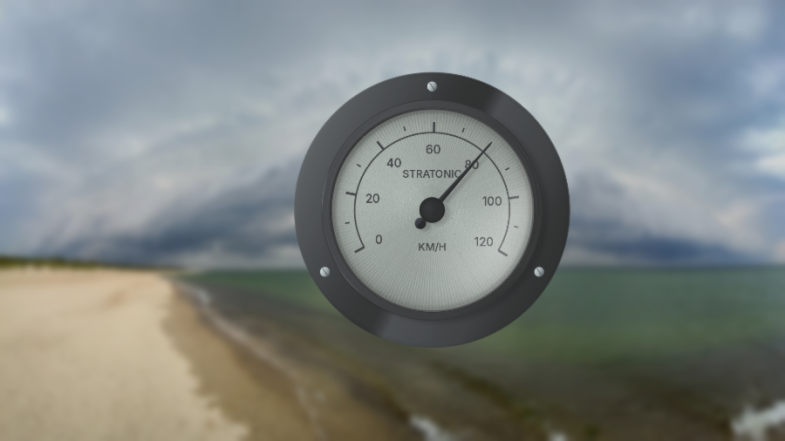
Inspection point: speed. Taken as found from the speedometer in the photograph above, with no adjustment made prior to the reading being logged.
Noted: 80 km/h
